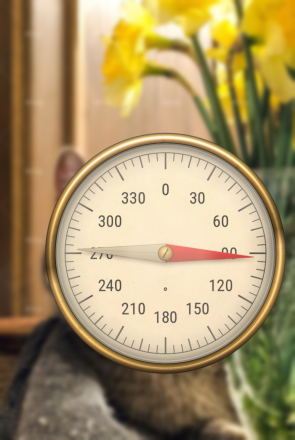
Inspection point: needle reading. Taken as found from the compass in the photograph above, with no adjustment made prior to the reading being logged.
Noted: 92.5 °
